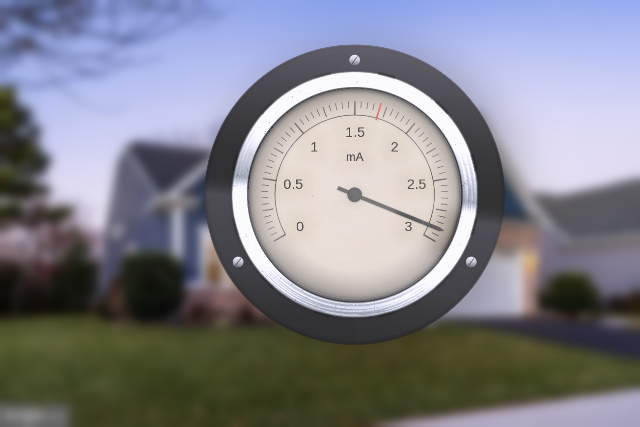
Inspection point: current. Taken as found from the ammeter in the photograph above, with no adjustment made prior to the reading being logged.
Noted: 2.9 mA
